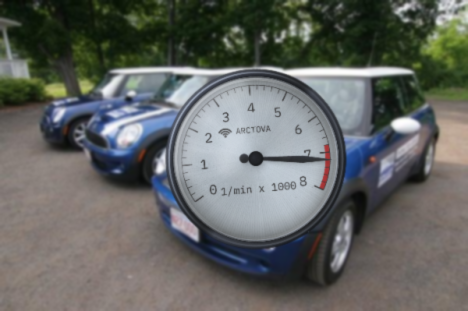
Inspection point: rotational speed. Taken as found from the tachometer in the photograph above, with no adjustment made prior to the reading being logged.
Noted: 7200 rpm
